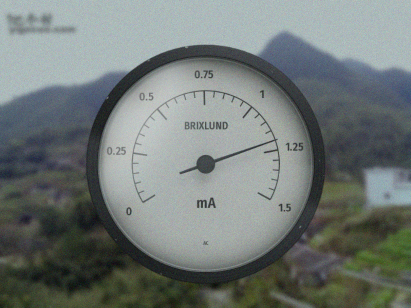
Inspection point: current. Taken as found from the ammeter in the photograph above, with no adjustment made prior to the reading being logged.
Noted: 1.2 mA
